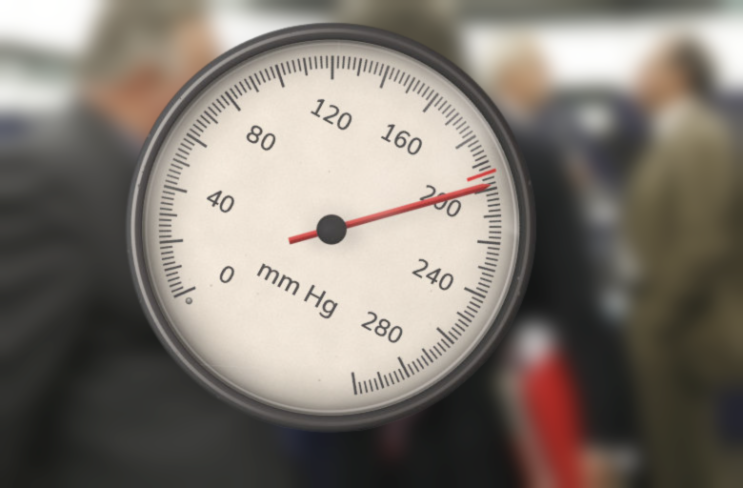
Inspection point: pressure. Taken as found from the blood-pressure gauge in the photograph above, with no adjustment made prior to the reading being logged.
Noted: 198 mmHg
